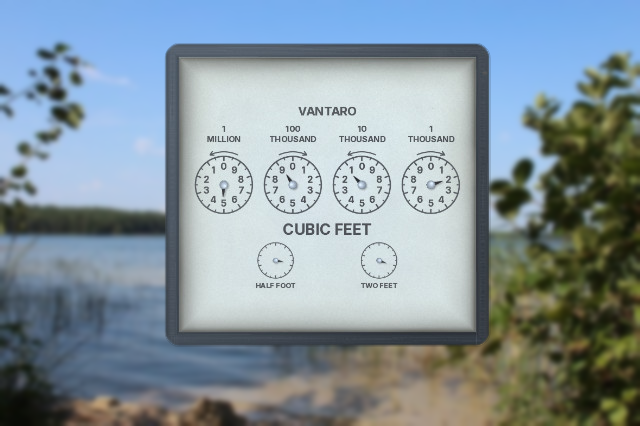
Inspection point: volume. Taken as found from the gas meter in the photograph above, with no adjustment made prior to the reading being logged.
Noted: 491200 ft³
